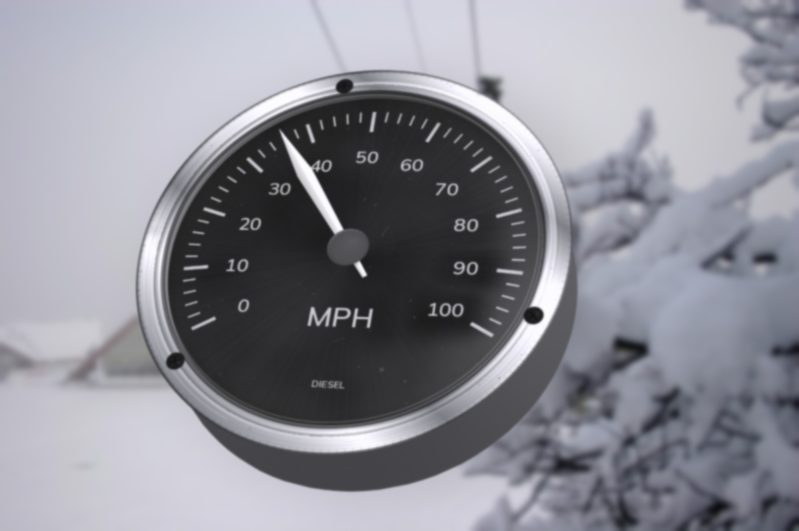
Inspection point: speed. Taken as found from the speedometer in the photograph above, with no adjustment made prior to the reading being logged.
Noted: 36 mph
